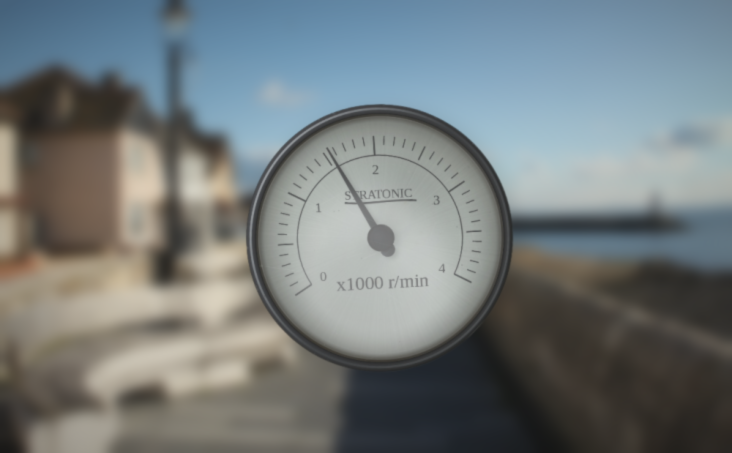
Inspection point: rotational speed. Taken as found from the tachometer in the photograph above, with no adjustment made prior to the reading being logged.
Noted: 1550 rpm
